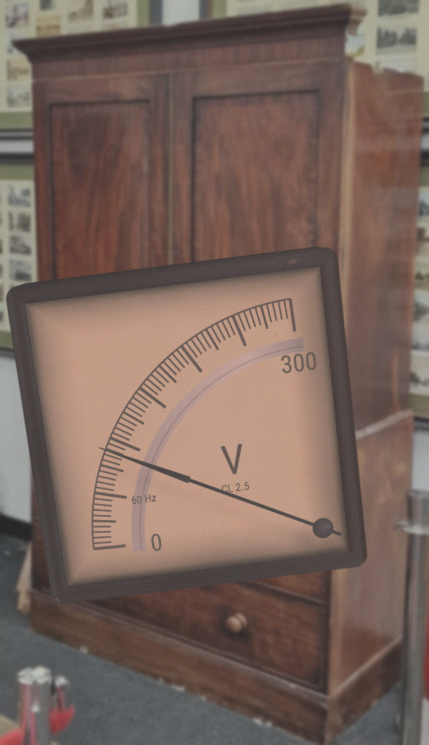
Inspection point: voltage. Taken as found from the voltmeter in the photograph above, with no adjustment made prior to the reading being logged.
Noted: 90 V
